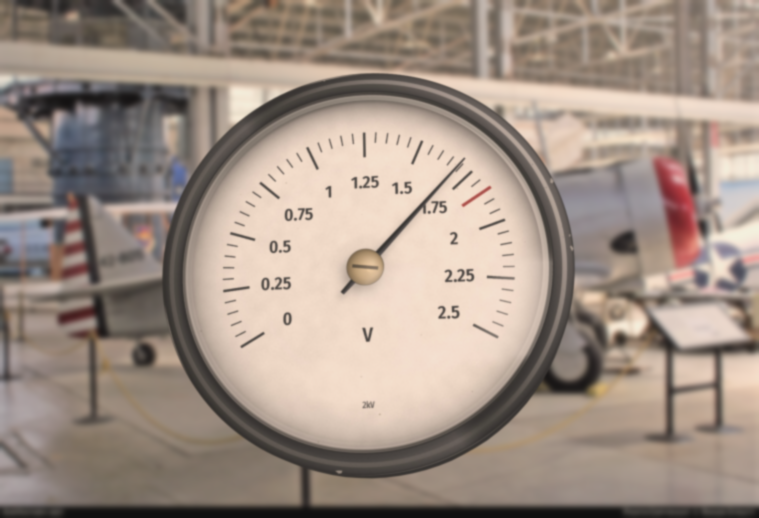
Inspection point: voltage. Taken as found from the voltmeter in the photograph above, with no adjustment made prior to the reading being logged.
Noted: 1.7 V
